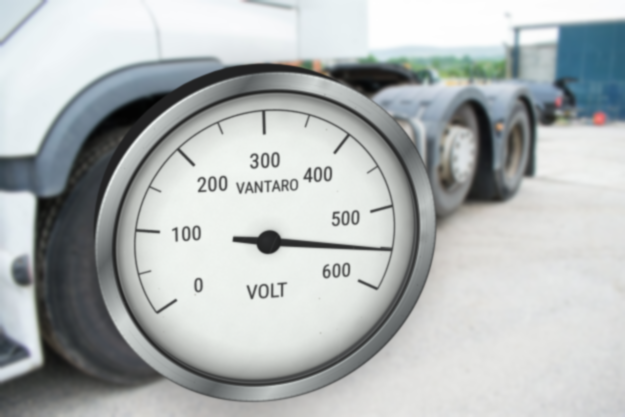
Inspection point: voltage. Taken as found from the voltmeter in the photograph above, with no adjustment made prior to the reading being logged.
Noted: 550 V
